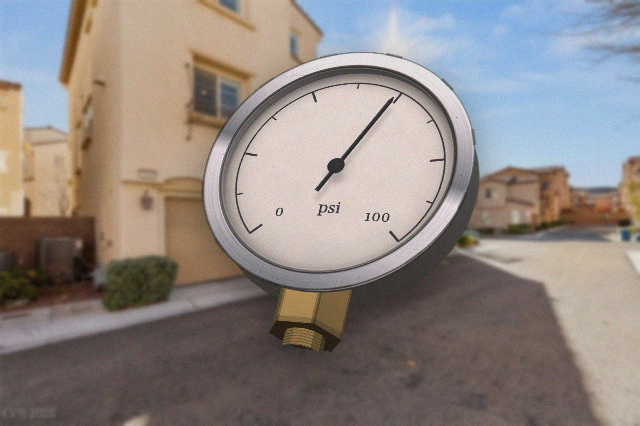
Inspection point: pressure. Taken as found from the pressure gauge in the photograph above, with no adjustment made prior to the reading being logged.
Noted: 60 psi
